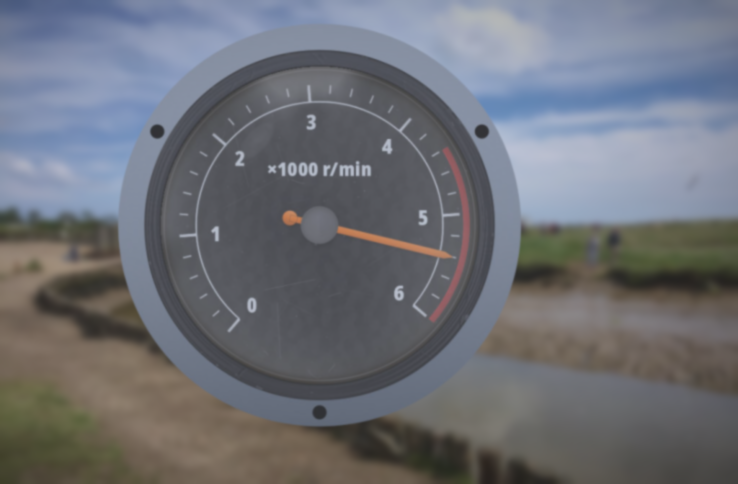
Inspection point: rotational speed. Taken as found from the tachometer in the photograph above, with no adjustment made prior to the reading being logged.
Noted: 5400 rpm
